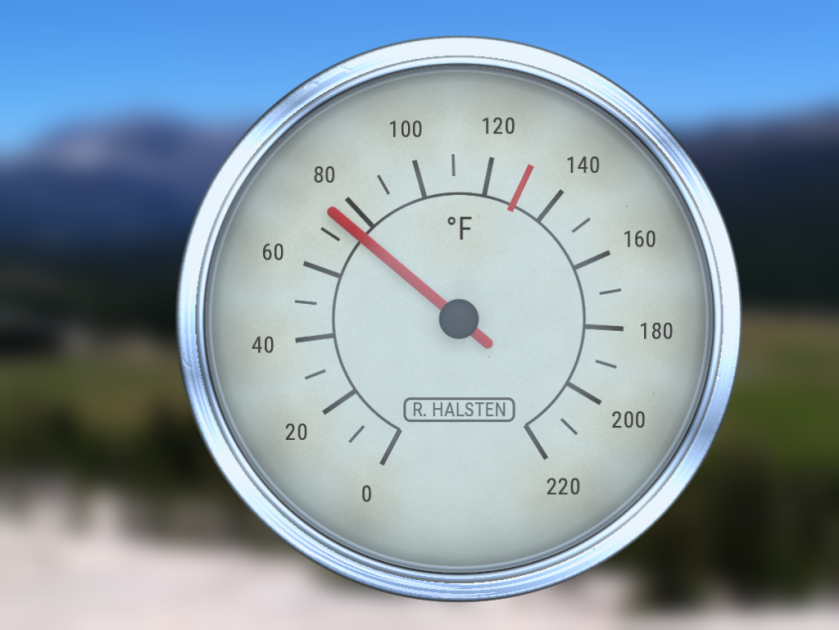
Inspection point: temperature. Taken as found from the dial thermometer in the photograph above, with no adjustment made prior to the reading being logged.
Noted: 75 °F
